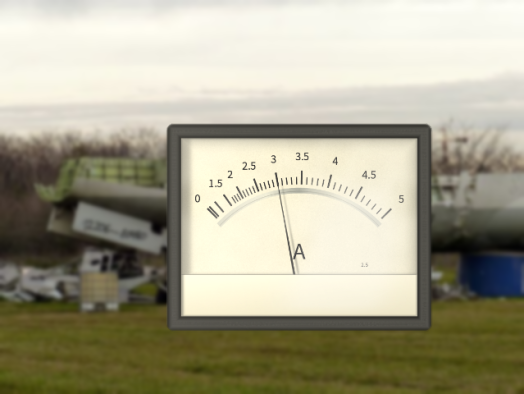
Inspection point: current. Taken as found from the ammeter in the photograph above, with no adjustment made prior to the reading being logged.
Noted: 3 A
